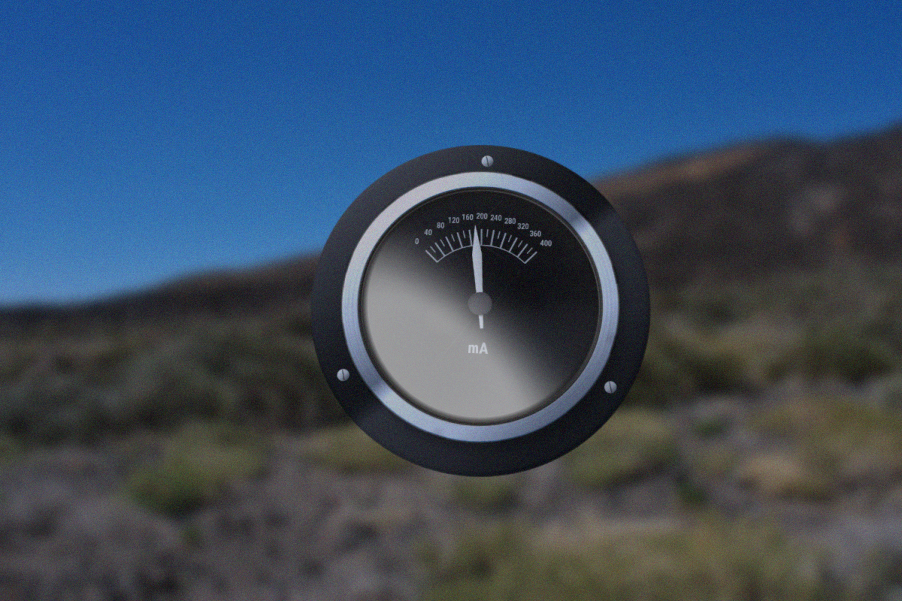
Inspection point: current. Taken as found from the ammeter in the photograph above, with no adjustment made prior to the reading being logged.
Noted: 180 mA
